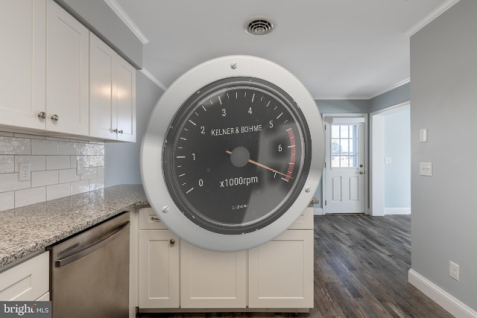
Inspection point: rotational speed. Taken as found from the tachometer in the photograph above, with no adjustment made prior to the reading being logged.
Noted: 6875 rpm
